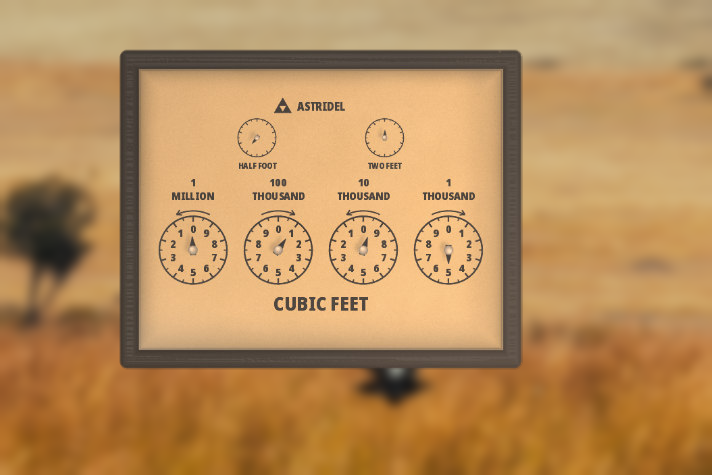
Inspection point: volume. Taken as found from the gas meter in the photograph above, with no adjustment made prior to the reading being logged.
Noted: 9500 ft³
